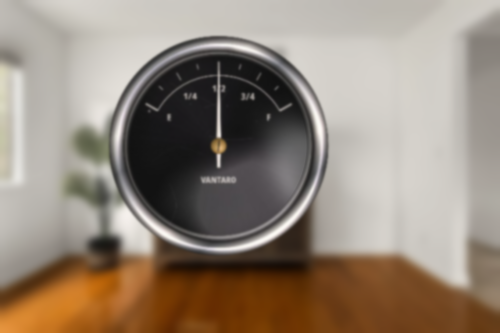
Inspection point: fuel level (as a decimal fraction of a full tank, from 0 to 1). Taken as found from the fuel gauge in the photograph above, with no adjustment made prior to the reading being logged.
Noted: 0.5
